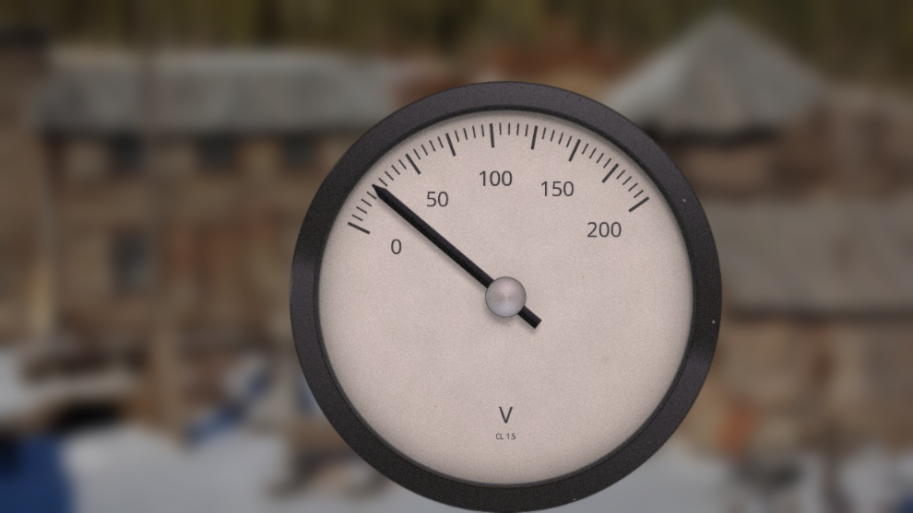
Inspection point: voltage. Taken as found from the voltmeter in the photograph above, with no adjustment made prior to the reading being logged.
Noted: 25 V
